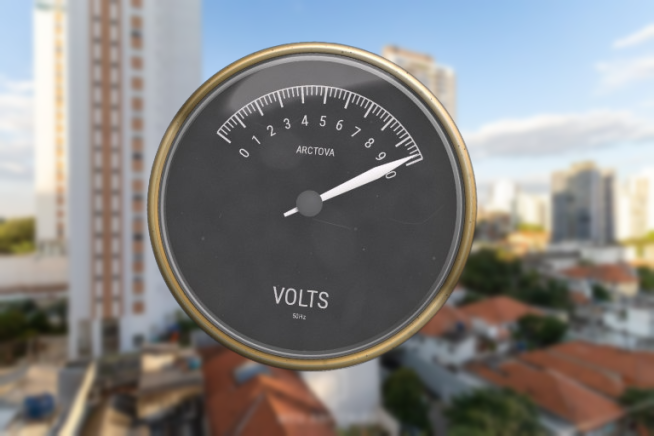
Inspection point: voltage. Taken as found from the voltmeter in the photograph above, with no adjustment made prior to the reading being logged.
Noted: 9.8 V
